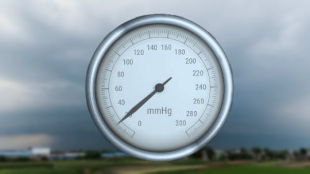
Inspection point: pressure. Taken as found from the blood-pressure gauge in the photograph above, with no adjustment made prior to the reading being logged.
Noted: 20 mmHg
